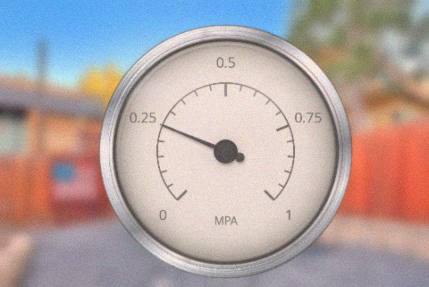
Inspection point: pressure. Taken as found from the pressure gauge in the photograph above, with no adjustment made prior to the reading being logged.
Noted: 0.25 MPa
